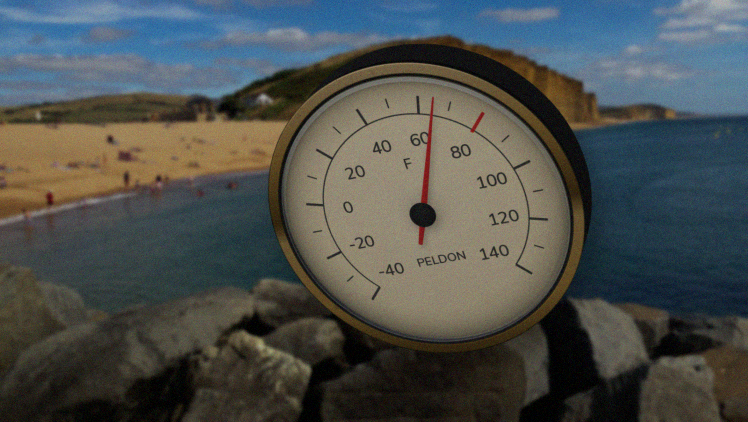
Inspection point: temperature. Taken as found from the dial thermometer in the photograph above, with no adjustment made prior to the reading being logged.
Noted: 65 °F
